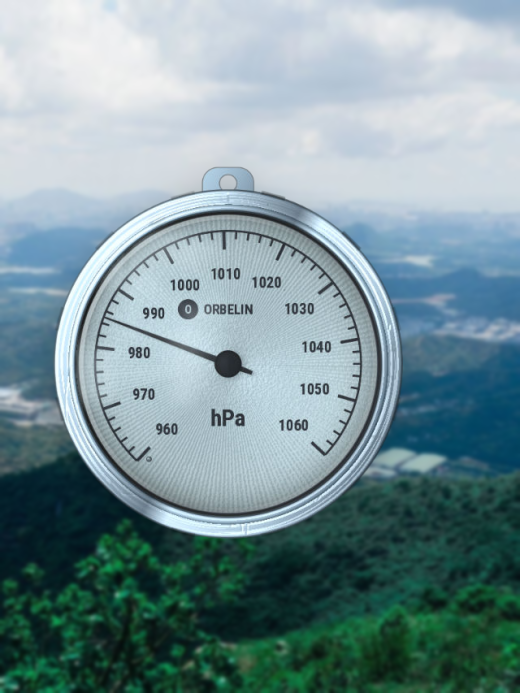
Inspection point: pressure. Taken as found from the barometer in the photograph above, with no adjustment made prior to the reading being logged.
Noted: 985 hPa
